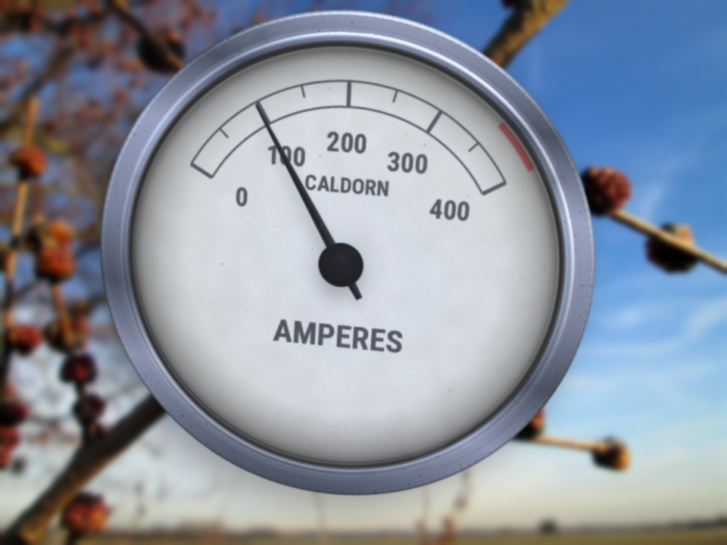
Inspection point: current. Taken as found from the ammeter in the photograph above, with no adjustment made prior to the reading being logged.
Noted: 100 A
